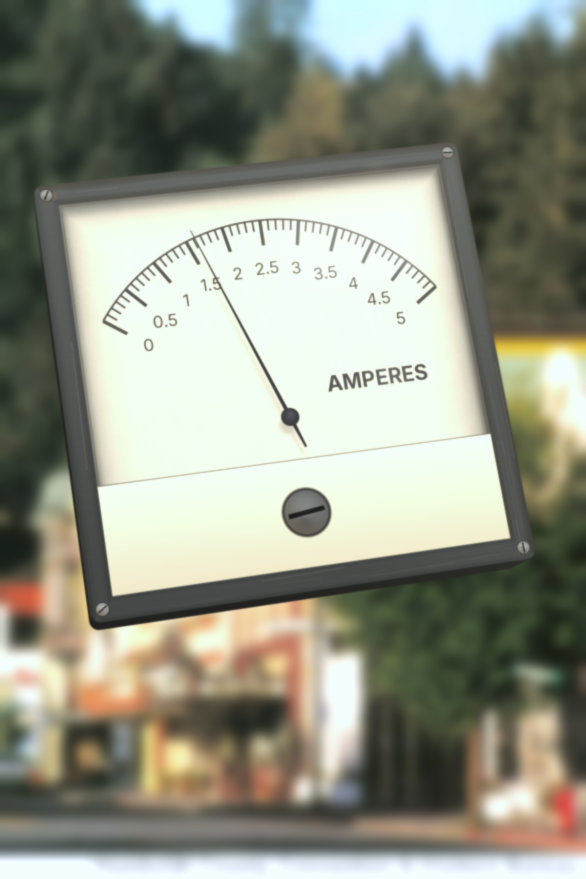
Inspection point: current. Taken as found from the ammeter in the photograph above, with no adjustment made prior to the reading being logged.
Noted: 1.6 A
